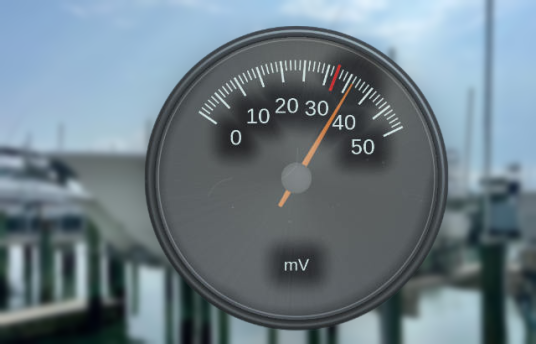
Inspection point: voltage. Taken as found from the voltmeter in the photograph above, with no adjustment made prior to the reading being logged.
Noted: 36 mV
